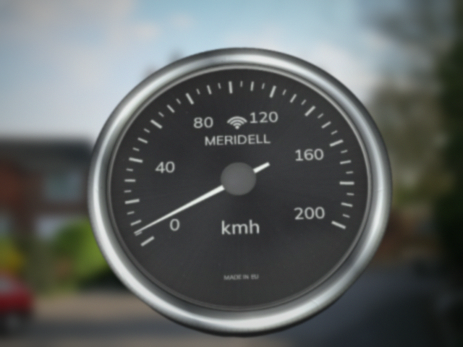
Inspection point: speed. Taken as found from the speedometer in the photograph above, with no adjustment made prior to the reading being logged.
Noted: 5 km/h
